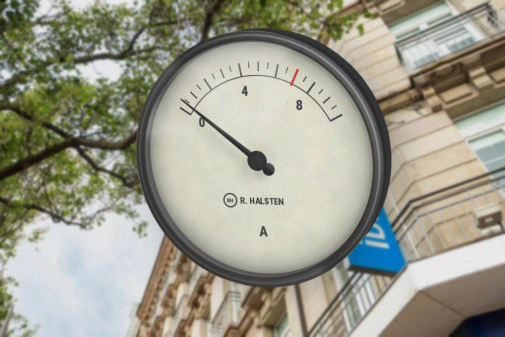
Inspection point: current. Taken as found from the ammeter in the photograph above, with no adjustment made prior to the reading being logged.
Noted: 0.5 A
